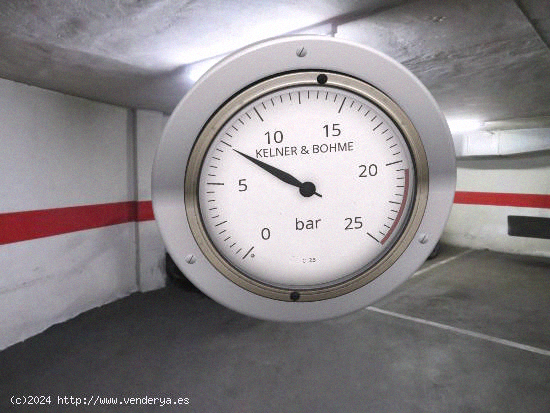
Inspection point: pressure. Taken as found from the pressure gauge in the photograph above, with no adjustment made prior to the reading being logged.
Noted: 7.5 bar
